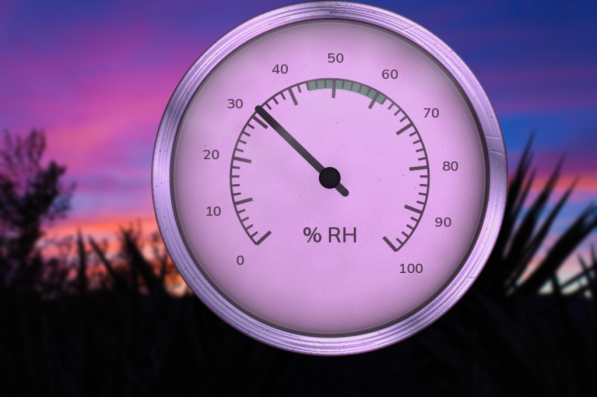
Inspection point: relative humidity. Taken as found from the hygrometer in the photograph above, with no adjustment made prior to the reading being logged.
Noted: 32 %
